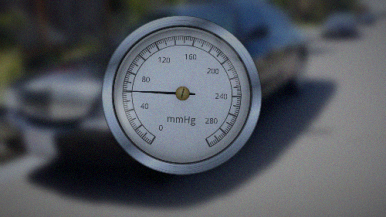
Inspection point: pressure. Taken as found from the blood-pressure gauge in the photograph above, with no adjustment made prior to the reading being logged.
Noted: 60 mmHg
